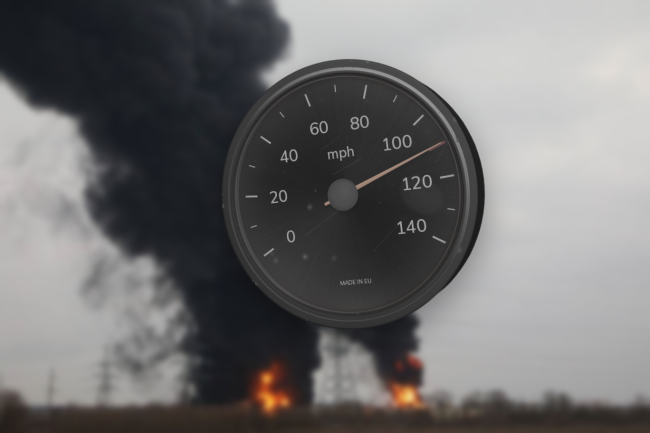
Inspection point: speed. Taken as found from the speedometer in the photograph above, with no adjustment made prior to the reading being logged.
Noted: 110 mph
